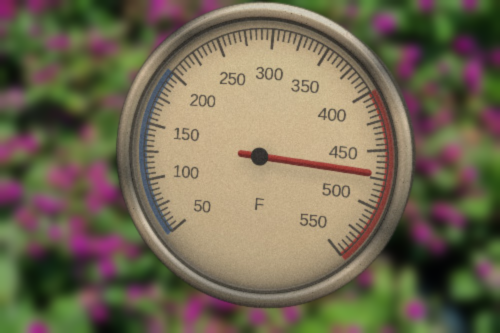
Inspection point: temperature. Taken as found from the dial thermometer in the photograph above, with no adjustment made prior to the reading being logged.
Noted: 470 °F
